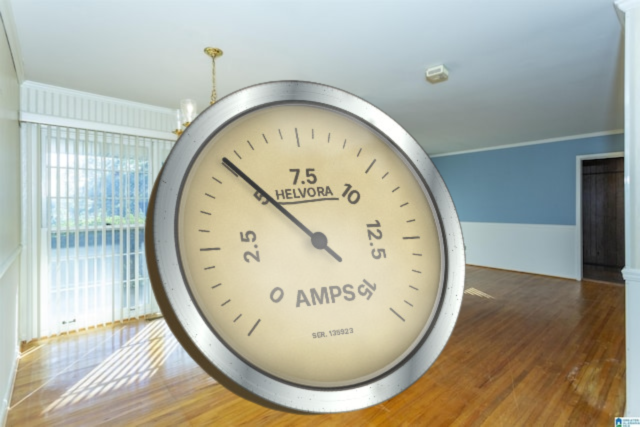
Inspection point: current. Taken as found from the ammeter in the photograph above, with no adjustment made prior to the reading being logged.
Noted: 5 A
